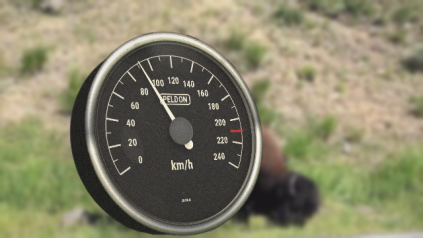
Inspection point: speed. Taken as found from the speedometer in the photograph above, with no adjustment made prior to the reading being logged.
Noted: 90 km/h
